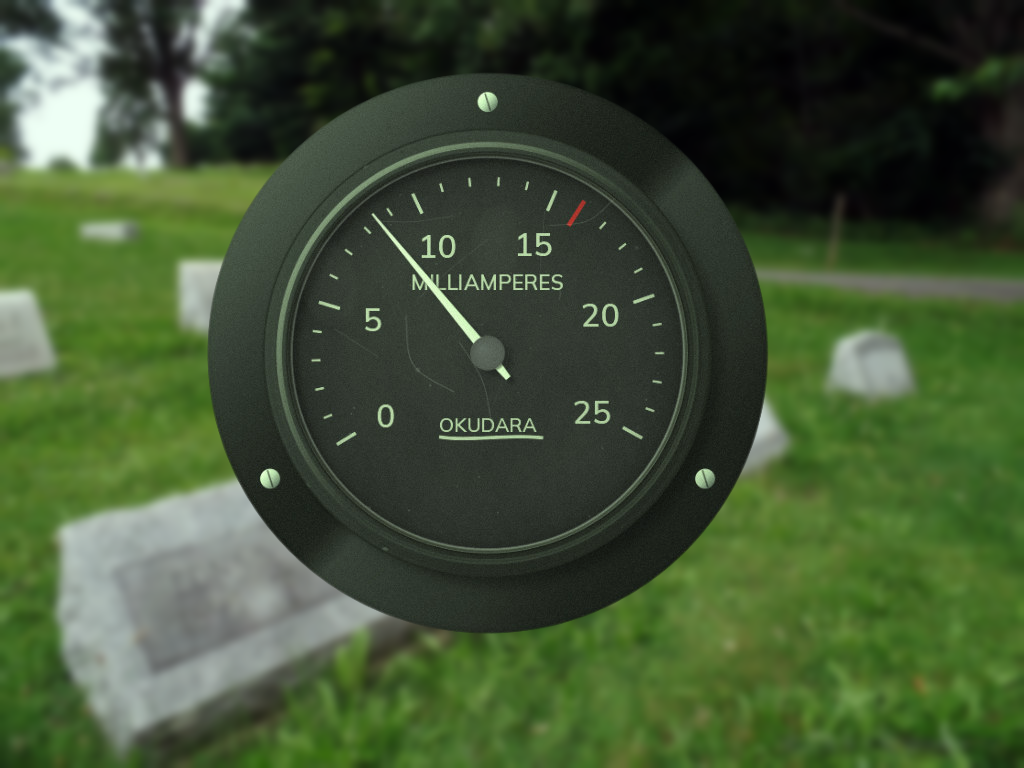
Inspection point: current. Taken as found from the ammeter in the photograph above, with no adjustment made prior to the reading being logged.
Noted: 8.5 mA
